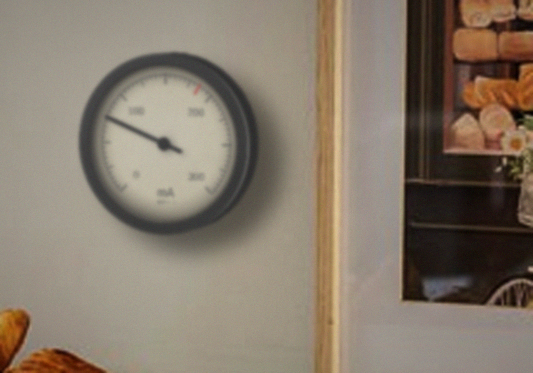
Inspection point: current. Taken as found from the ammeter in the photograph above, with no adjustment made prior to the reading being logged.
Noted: 75 mA
